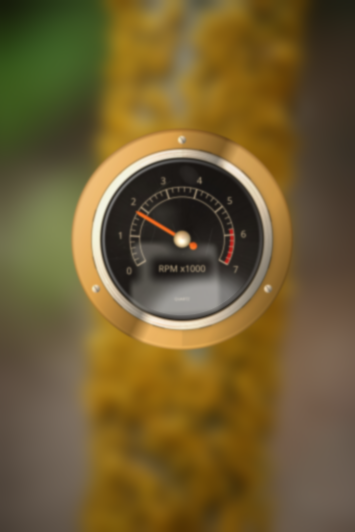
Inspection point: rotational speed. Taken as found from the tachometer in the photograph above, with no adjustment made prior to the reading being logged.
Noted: 1800 rpm
